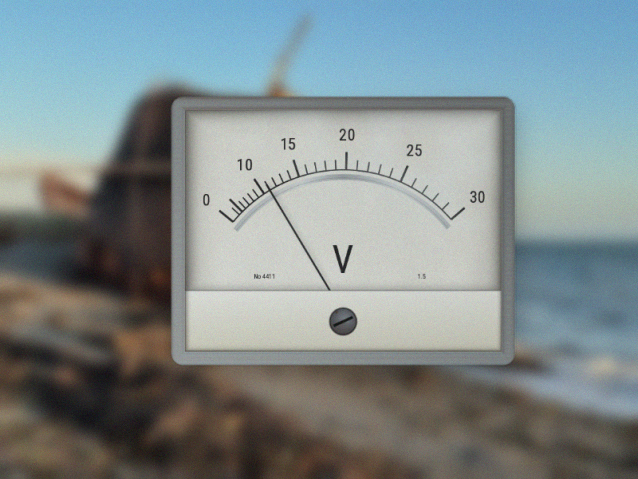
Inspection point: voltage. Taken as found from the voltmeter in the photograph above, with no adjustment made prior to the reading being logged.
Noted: 11 V
